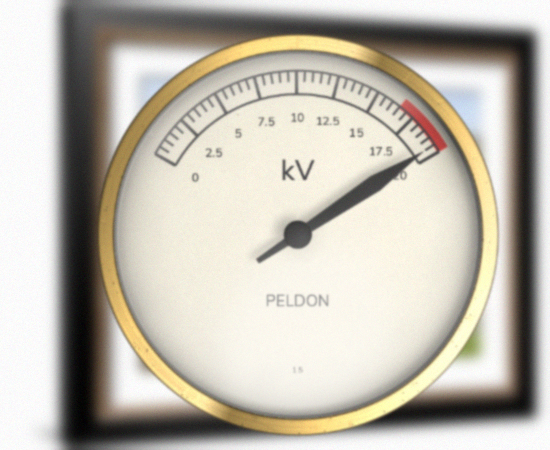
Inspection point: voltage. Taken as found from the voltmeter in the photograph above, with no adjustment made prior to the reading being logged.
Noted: 19.5 kV
